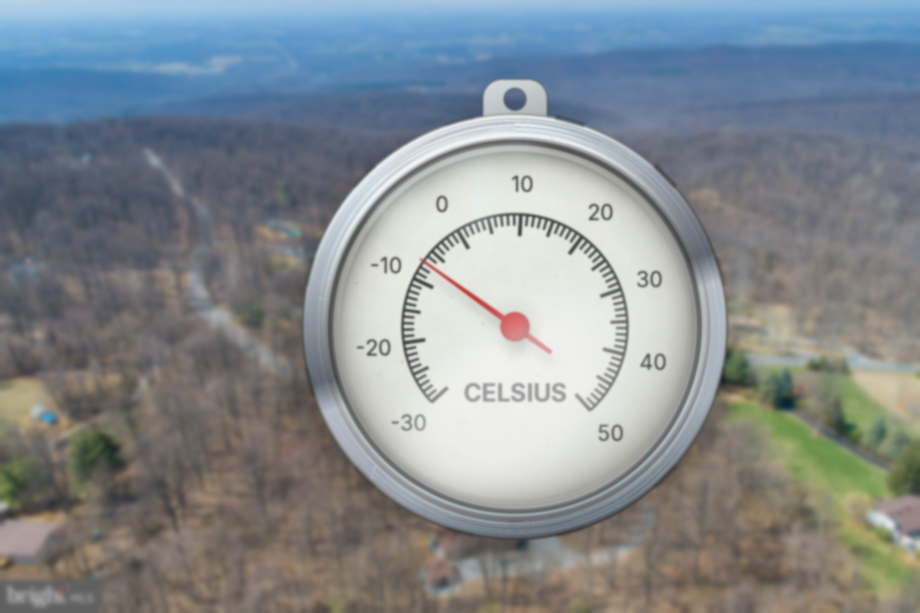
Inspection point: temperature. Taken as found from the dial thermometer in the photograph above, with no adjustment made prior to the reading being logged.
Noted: -7 °C
